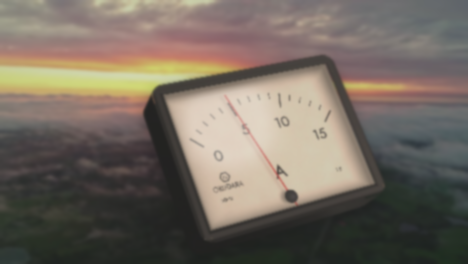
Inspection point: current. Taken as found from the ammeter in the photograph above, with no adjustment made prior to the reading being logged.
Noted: 5 A
